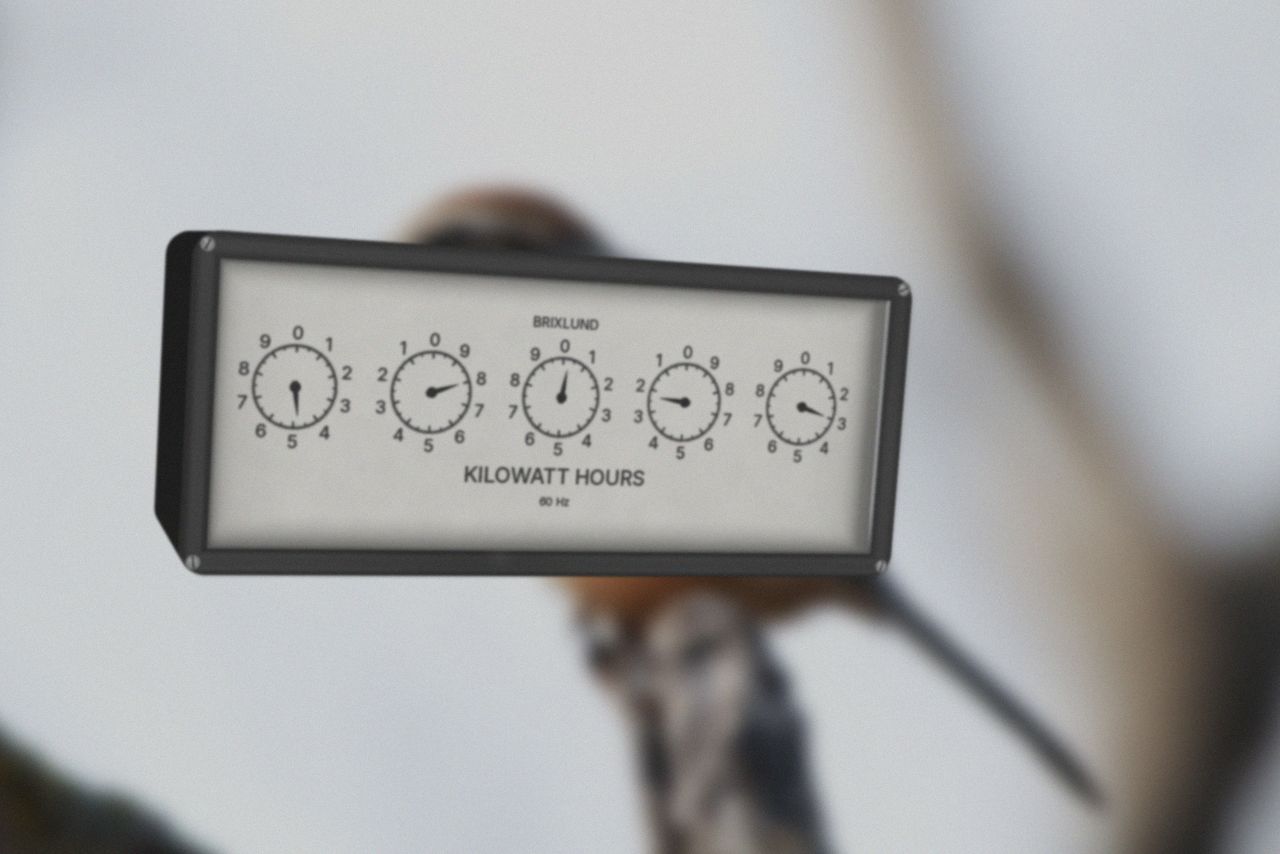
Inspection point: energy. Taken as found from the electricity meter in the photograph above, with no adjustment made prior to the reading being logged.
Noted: 48023 kWh
